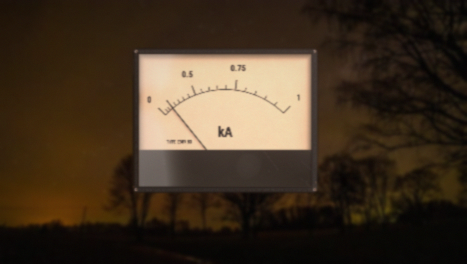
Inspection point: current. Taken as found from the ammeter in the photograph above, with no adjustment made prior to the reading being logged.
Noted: 0.25 kA
